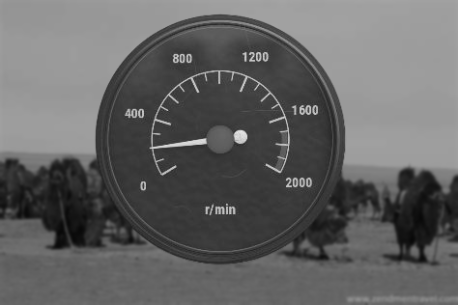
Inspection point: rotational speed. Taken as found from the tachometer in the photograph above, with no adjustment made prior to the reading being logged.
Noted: 200 rpm
